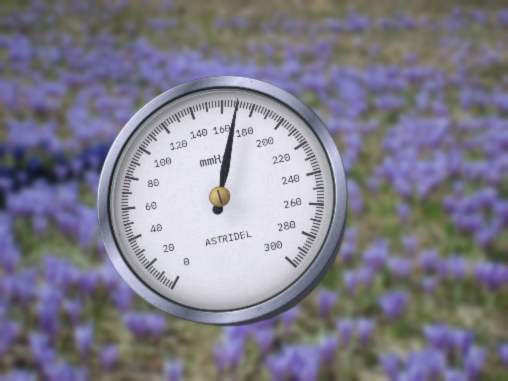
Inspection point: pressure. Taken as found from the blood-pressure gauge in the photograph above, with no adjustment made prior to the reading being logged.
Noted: 170 mmHg
